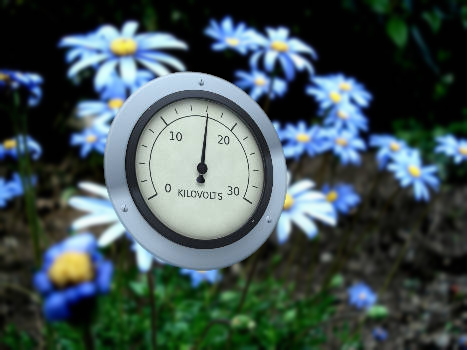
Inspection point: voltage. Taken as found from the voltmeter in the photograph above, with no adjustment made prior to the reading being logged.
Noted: 16 kV
